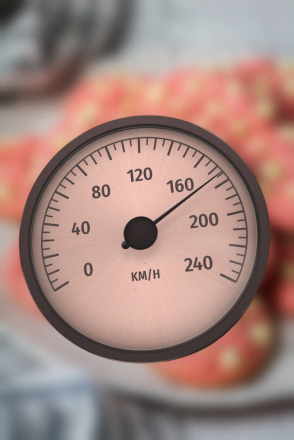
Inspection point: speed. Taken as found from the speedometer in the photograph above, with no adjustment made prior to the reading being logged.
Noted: 175 km/h
